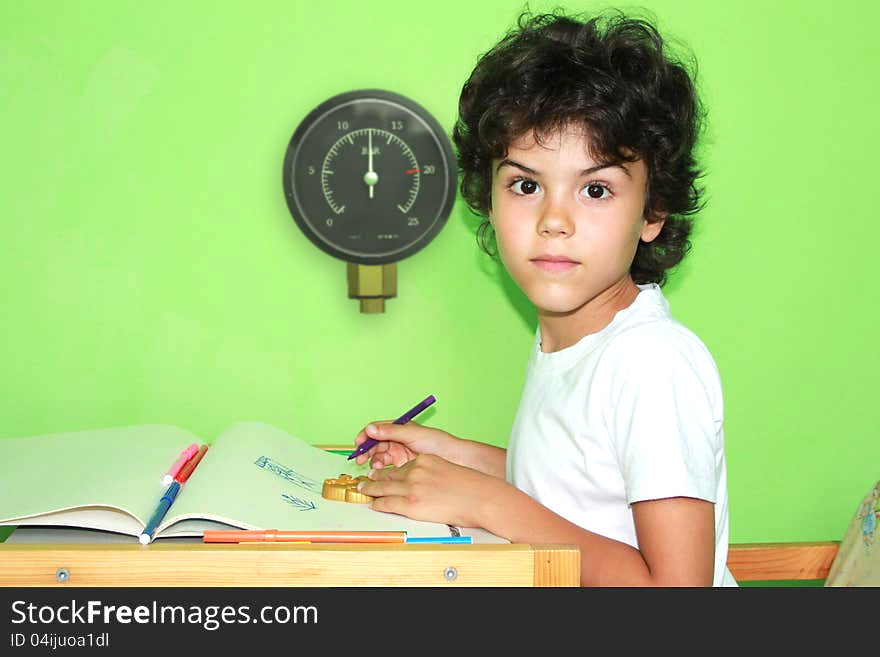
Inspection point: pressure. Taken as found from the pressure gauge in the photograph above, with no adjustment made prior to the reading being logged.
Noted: 12.5 bar
